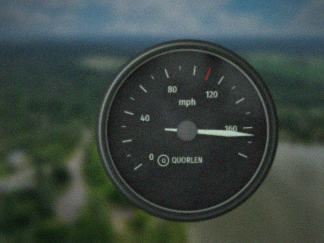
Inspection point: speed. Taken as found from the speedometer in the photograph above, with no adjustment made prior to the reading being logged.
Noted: 165 mph
